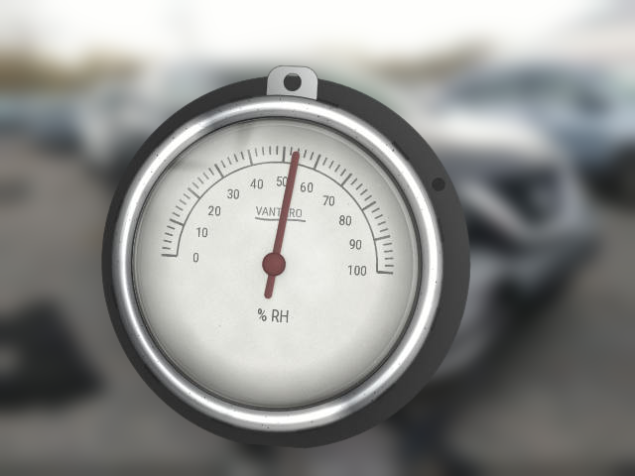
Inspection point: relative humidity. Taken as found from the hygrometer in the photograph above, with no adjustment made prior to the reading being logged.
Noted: 54 %
